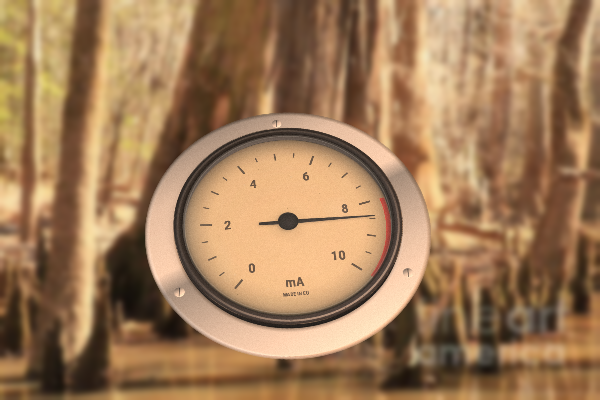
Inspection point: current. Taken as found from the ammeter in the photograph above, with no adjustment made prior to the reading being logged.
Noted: 8.5 mA
